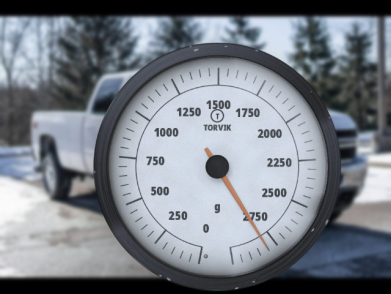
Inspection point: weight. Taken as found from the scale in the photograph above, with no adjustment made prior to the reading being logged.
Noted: 2800 g
